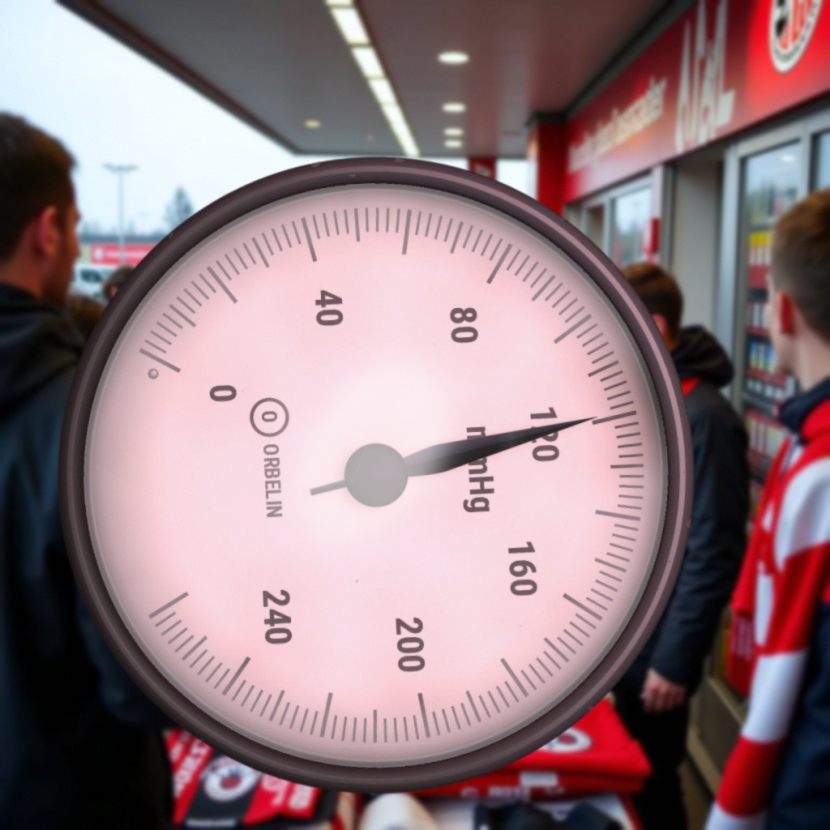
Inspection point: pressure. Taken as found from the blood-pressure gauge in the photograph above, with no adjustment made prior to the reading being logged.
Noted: 119 mmHg
